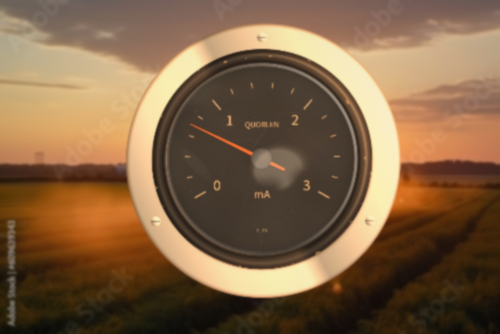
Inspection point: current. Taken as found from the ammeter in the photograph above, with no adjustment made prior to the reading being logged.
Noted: 0.7 mA
